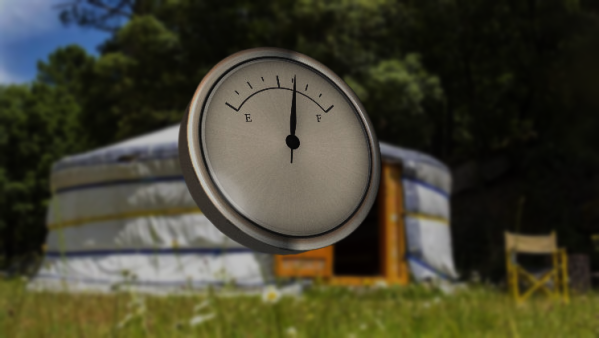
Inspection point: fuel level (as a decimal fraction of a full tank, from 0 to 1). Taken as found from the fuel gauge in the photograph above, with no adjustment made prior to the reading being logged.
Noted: 0.625
